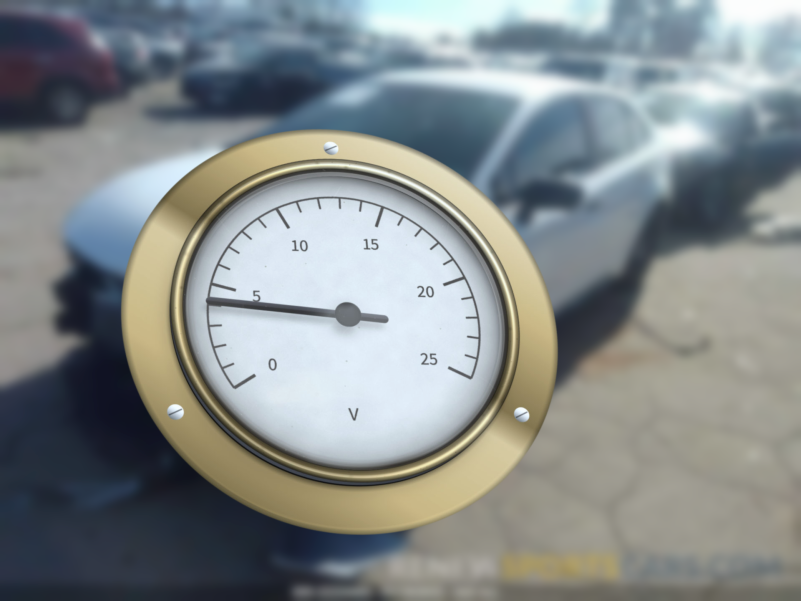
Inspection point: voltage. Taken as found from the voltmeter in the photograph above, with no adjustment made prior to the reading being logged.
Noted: 4 V
